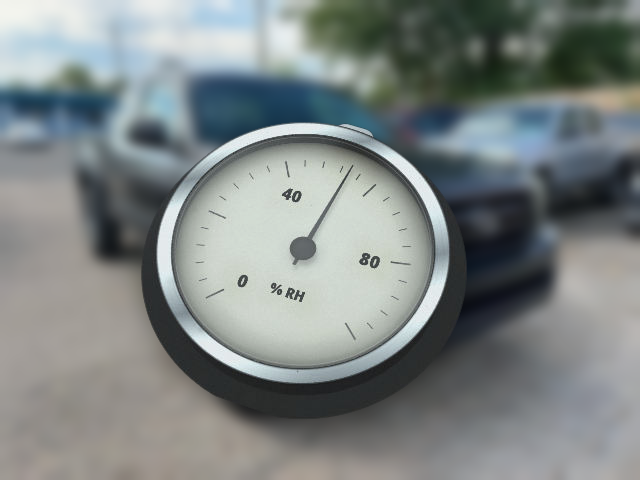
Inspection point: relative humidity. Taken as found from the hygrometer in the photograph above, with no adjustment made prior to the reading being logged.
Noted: 54 %
